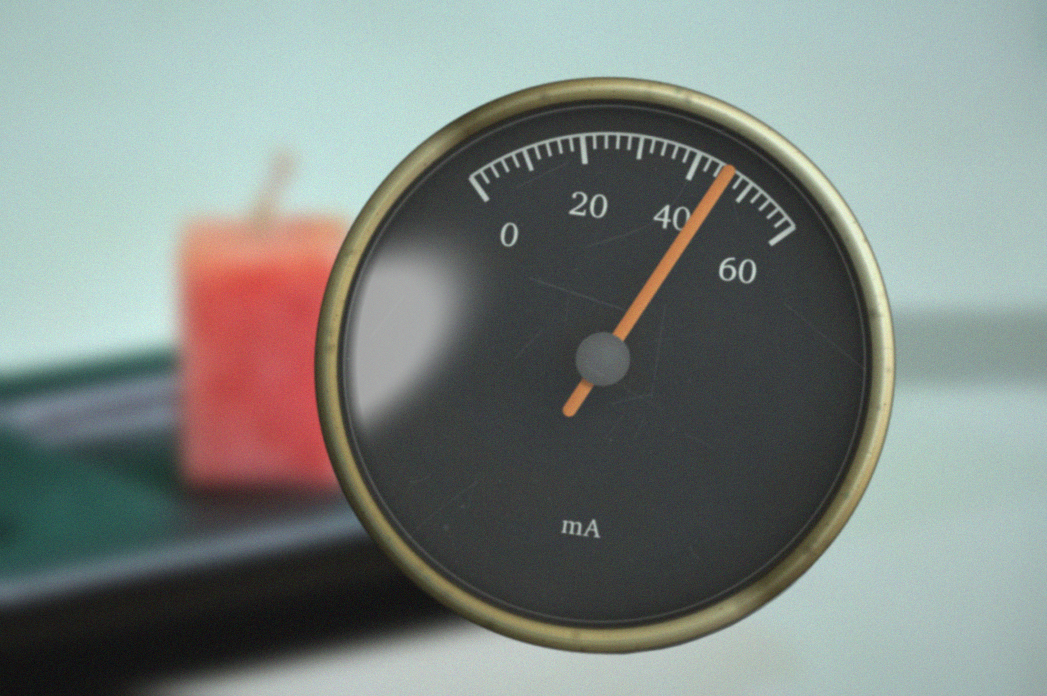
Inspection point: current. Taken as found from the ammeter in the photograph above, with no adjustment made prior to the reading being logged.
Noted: 46 mA
